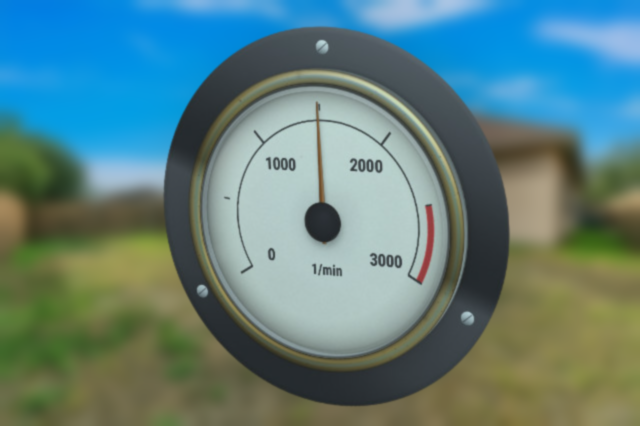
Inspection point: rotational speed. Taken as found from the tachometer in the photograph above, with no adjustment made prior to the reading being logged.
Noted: 1500 rpm
